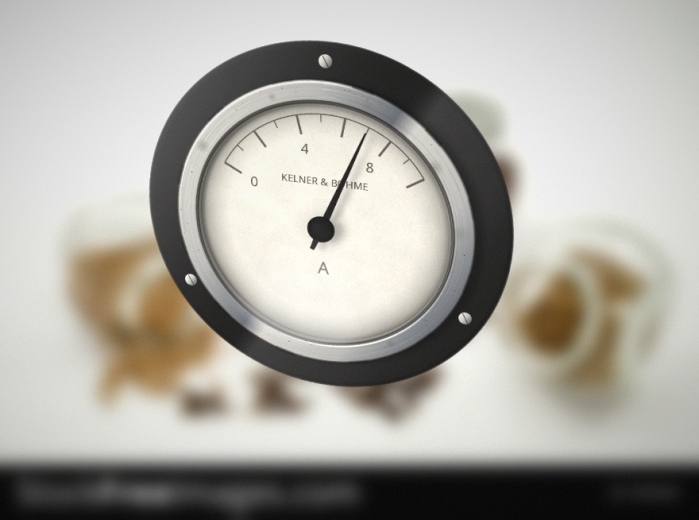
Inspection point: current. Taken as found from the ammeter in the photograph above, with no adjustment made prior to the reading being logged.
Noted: 7 A
